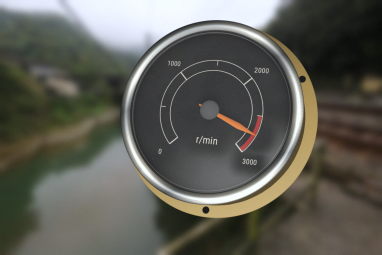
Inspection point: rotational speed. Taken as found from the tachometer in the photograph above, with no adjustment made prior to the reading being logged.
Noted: 2750 rpm
